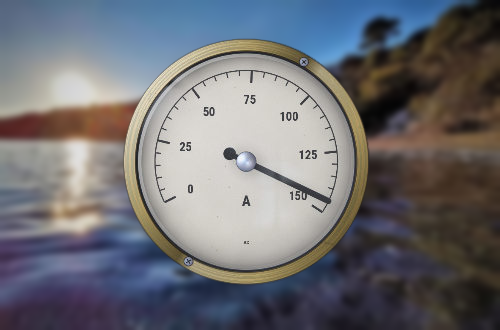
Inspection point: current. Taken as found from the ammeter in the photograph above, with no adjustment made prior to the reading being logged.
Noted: 145 A
